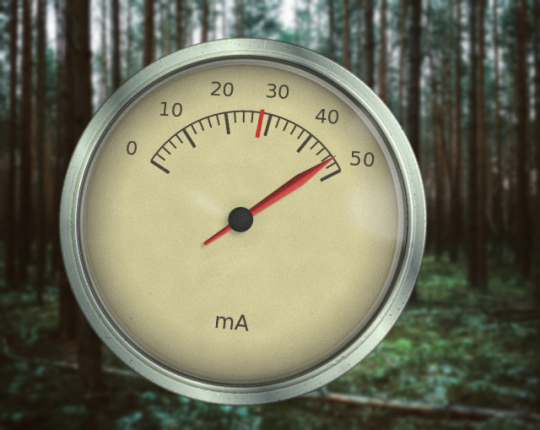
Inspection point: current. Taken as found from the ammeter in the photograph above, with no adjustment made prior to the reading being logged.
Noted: 47 mA
